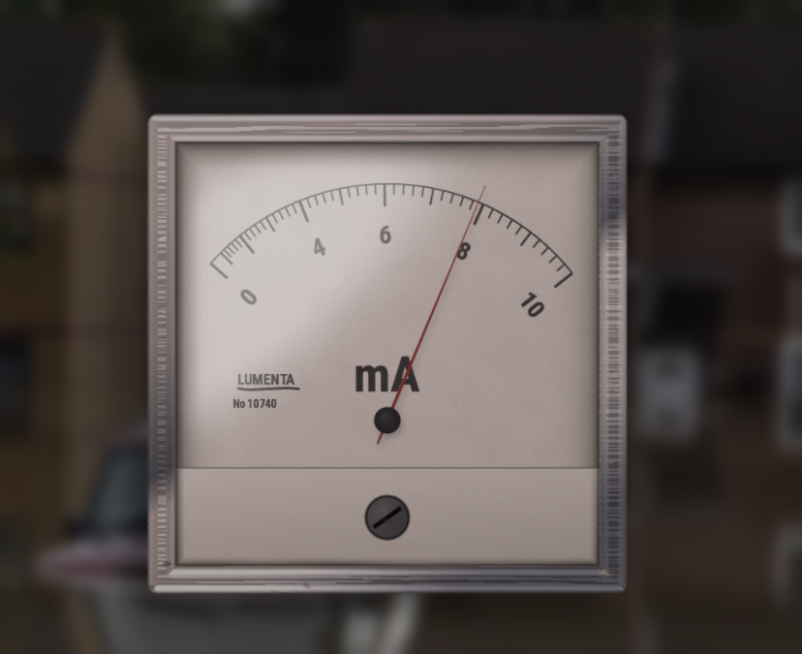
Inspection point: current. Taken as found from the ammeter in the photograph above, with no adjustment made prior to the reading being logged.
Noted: 7.9 mA
